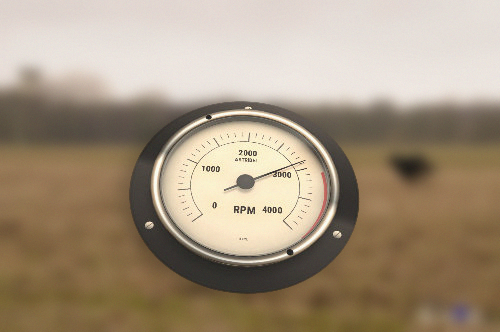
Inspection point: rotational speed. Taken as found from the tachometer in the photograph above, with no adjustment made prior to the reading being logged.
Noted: 2900 rpm
